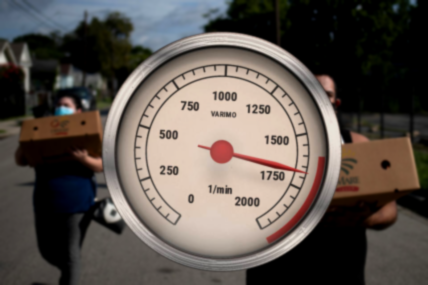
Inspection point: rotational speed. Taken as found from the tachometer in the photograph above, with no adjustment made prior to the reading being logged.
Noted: 1675 rpm
